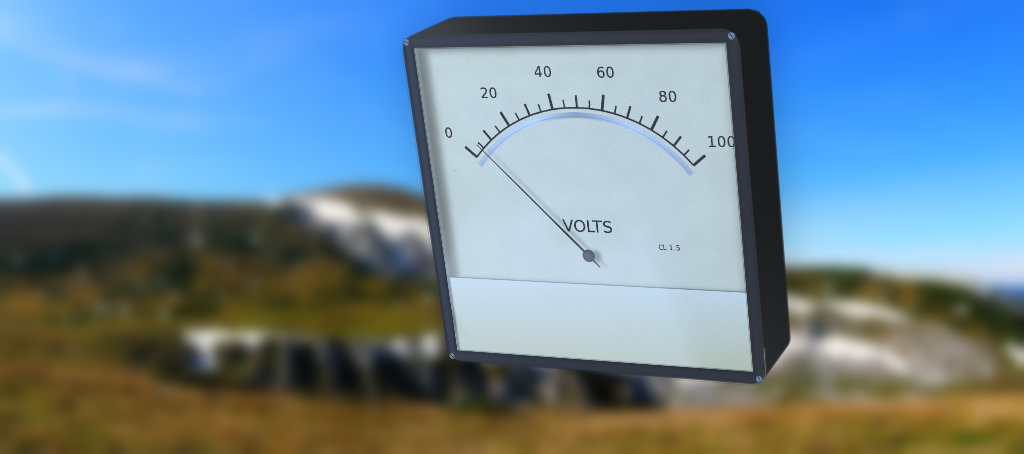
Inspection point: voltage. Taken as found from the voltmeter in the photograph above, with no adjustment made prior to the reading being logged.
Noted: 5 V
